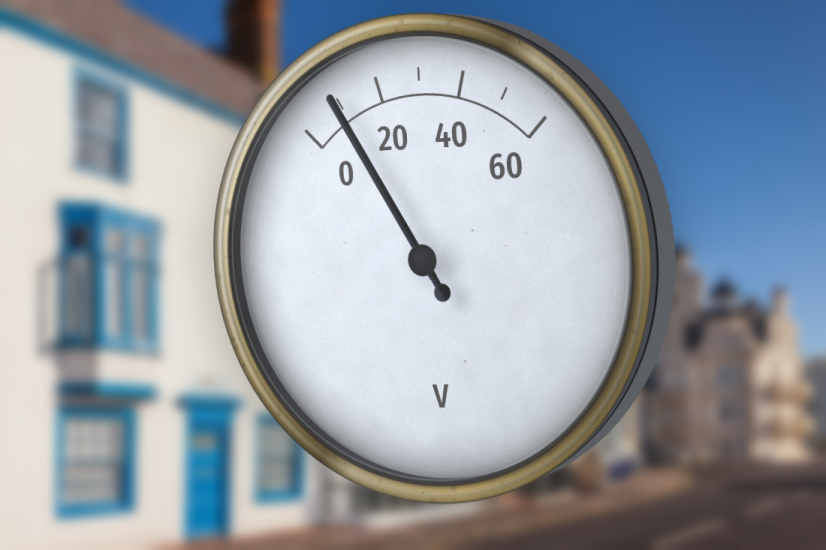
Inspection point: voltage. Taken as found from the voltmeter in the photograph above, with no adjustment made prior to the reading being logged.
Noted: 10 V
